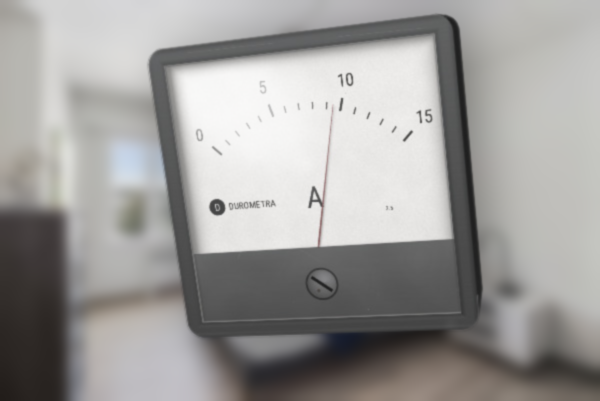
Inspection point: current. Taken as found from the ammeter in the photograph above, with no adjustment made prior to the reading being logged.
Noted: 9.5 A
